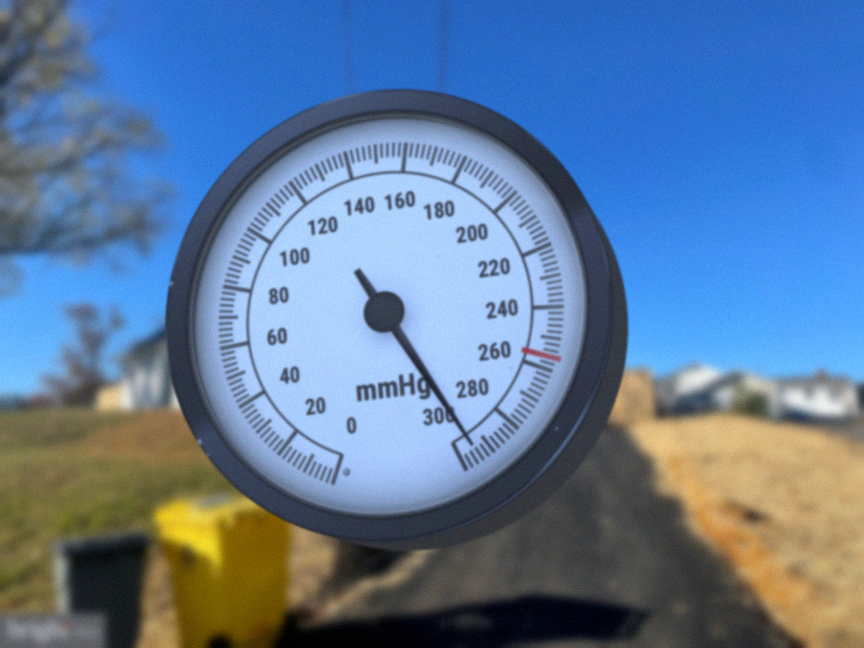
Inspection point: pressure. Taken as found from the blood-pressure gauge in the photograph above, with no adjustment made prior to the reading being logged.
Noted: 294 mmHg
